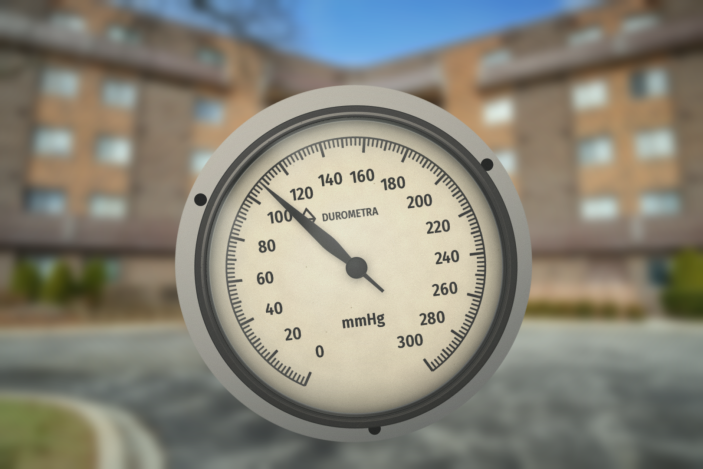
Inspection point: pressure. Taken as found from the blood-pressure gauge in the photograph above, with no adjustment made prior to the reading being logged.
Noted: 108 mmHg
